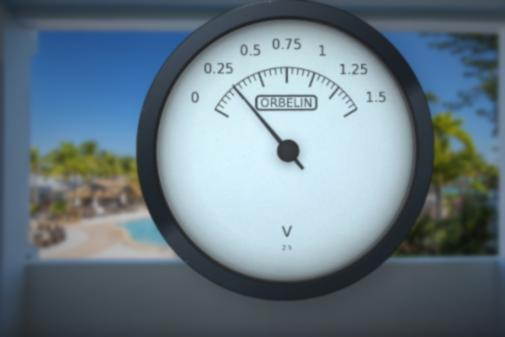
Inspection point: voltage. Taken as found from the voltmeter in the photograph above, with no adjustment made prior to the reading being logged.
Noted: 0.25 V
